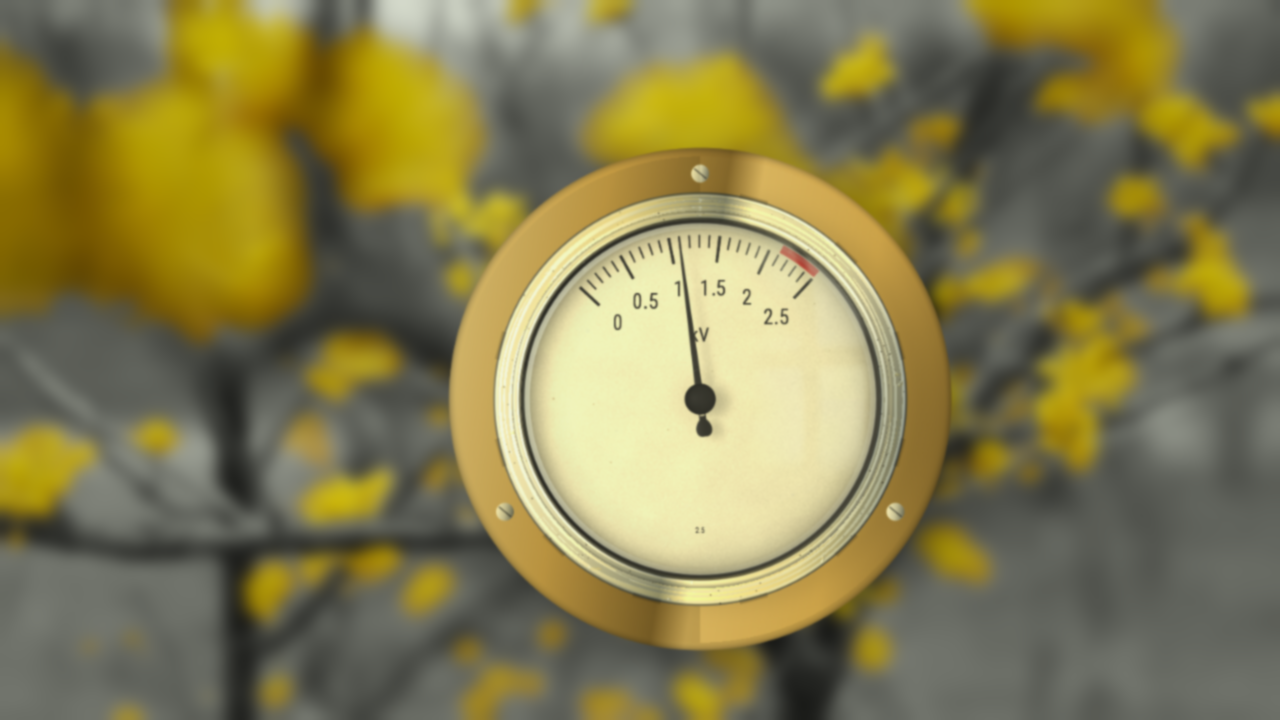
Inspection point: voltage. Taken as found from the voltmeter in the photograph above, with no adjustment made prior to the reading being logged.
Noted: 1.1 kV
